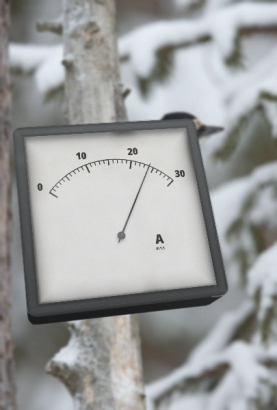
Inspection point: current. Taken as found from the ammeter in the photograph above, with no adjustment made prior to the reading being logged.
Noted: 24 A
